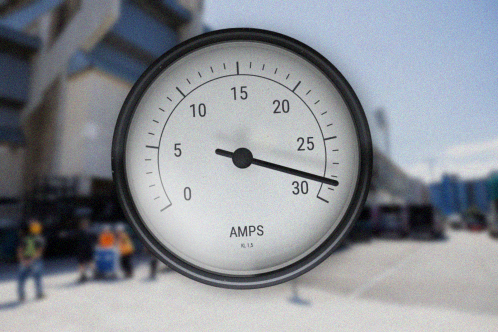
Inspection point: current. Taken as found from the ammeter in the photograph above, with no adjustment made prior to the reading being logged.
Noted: 28.5 A
